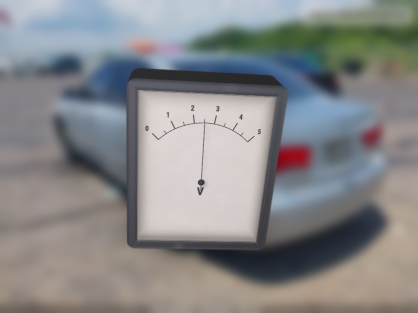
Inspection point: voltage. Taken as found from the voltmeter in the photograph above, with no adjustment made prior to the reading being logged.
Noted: 2.5 V
